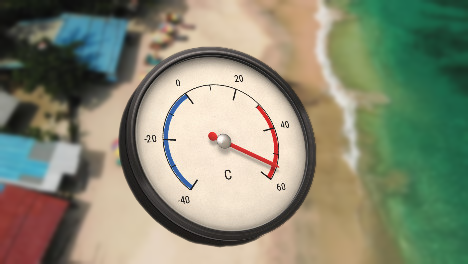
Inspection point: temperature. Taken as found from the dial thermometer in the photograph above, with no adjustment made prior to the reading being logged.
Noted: 55 °C
